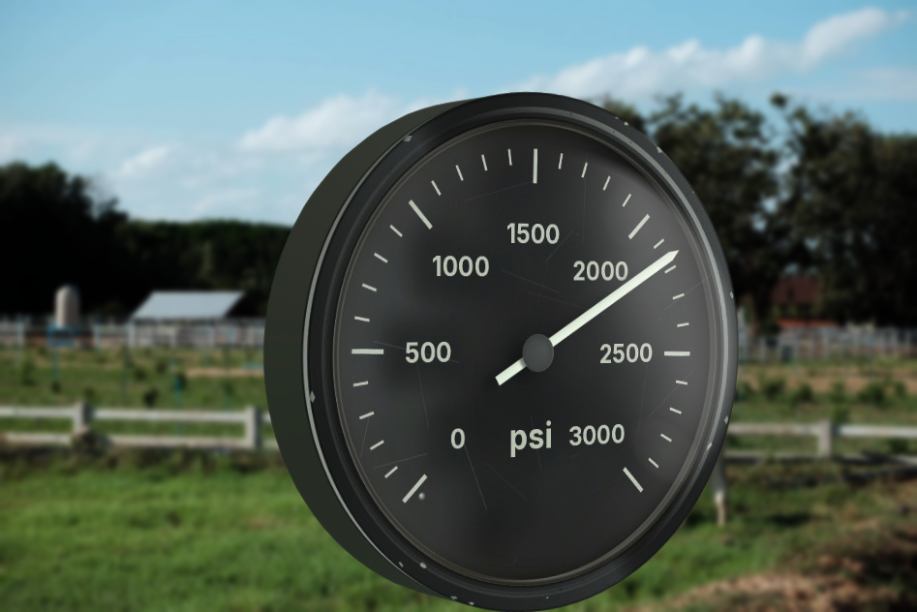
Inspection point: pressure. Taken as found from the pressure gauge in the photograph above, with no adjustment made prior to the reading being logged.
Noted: 2150 psi
